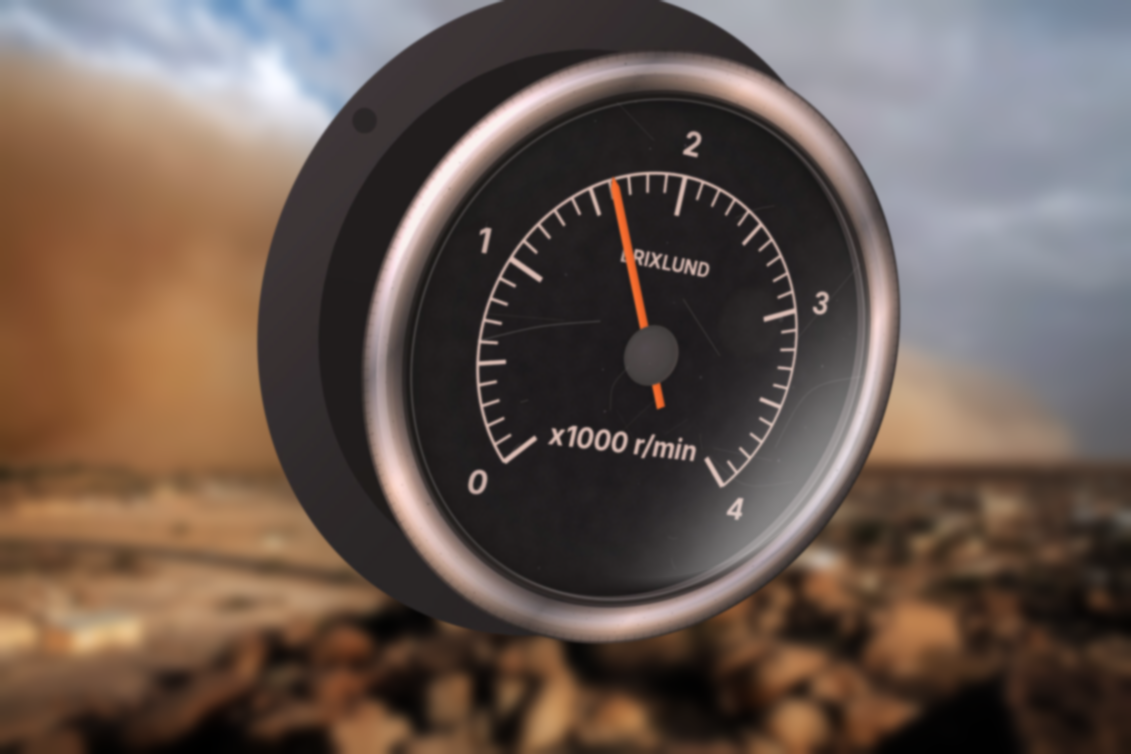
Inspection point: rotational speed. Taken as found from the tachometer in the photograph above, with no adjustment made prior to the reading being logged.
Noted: 1600 rpm
